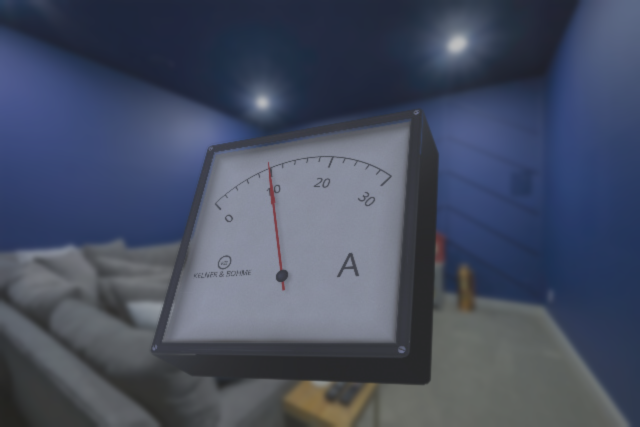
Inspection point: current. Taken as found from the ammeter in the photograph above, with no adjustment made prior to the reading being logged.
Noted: 10 A
